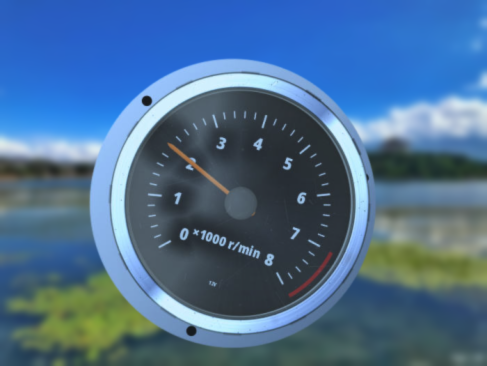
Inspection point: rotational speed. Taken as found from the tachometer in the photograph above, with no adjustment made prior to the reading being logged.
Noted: 2000 rpm
